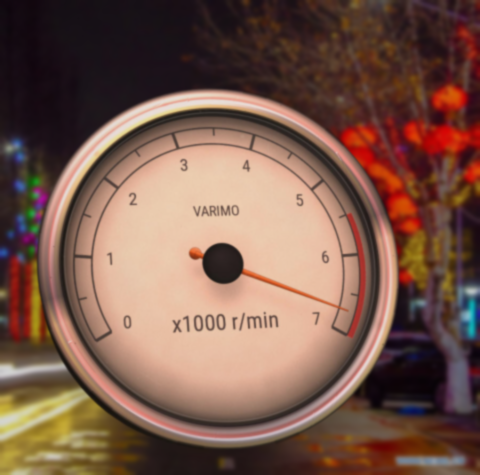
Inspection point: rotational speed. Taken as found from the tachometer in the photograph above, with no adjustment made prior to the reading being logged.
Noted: 6750 rpm
